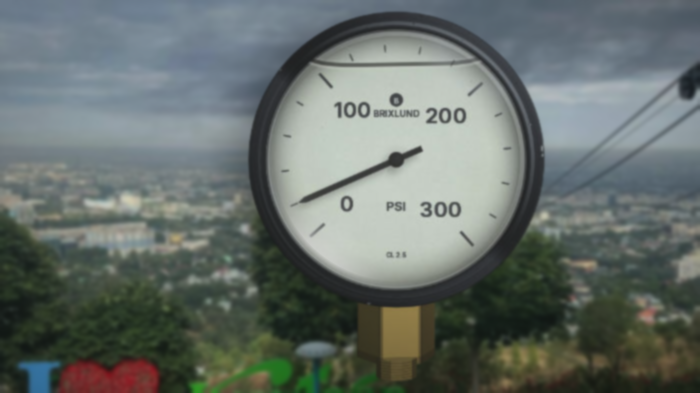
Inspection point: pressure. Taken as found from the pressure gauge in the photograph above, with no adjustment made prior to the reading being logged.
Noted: 20 psi
